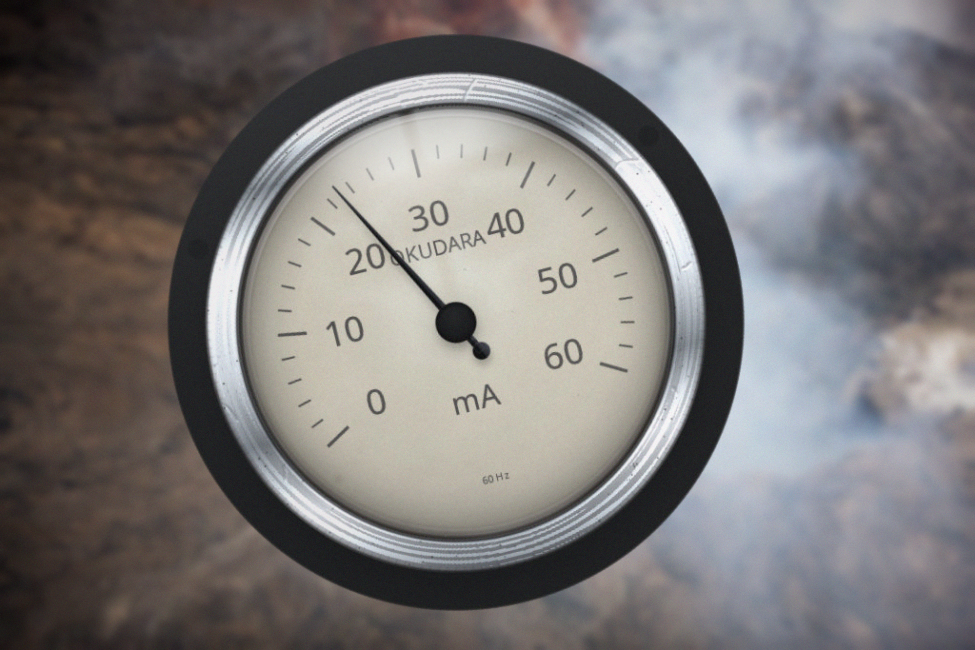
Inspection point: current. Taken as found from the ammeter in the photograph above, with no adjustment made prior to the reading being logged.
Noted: 23 mA
